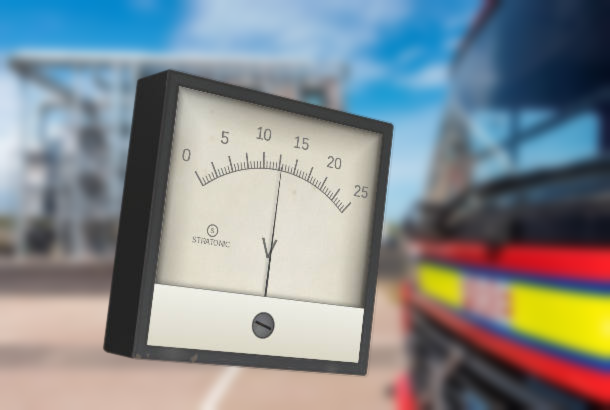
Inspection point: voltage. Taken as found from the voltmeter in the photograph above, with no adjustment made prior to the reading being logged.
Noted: 12.5 V
